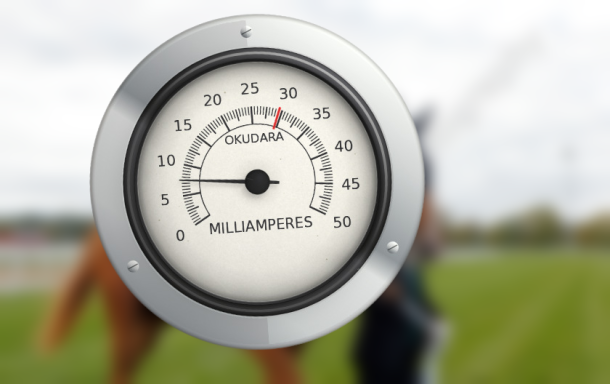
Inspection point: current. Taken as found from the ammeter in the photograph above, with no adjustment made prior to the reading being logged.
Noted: 7.5 mA
